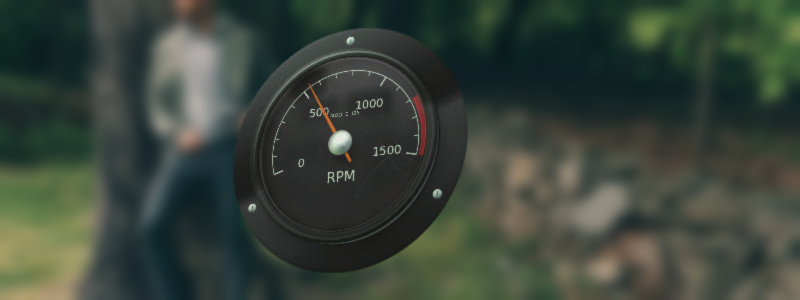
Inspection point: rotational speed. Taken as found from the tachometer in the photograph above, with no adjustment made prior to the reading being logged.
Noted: 550 rpm
